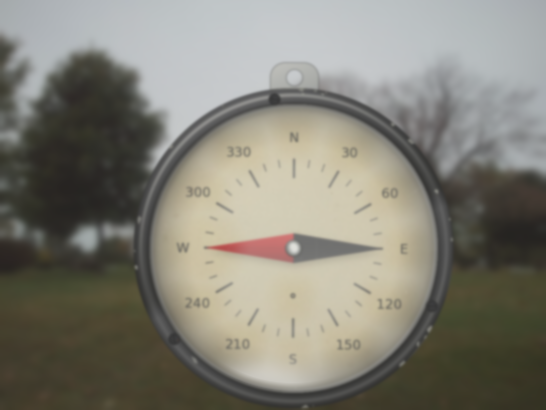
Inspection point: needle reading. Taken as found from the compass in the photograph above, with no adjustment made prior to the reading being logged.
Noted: 270 °
